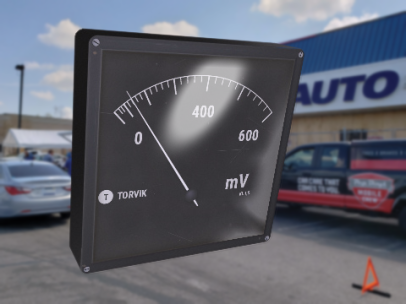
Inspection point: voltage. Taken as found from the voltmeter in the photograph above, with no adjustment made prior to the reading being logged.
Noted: 140 mV
